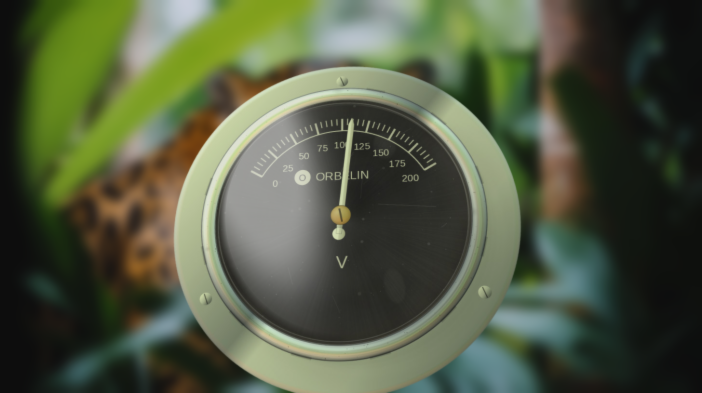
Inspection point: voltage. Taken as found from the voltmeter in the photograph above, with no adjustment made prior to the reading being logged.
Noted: 110 V
